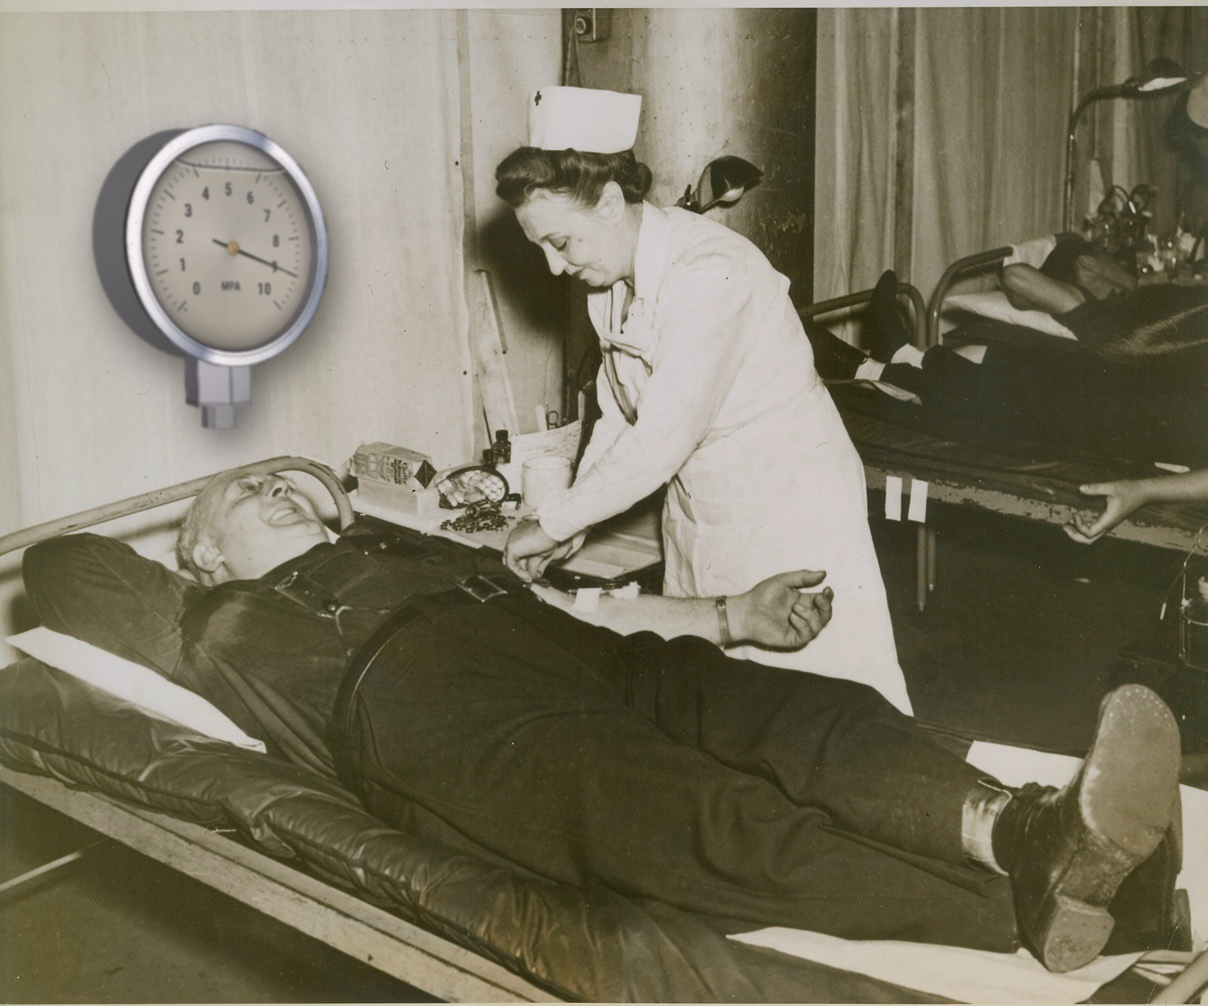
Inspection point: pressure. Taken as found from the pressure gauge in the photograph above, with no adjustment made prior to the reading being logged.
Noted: 9 MPa
